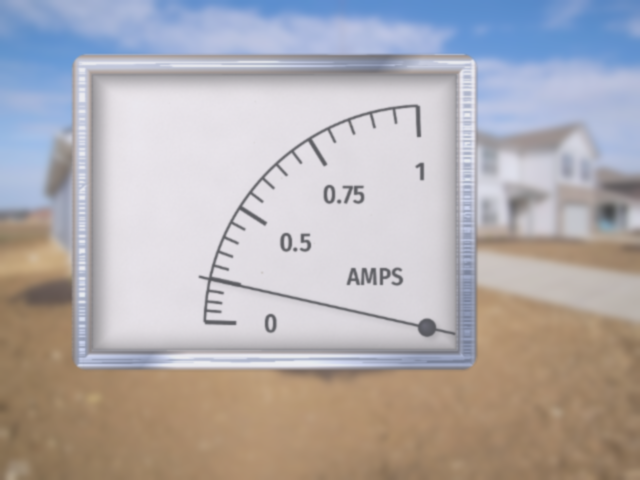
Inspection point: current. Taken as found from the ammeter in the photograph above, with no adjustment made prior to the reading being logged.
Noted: 0.25 A
